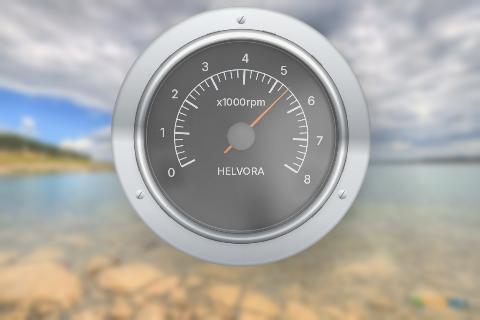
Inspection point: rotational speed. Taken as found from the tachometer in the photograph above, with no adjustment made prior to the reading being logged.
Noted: 5400 rpm
